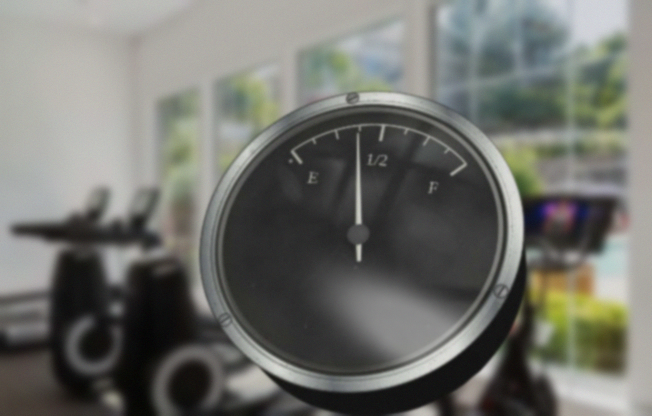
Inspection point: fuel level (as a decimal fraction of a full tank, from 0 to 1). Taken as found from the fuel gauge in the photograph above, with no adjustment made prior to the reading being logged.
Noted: 0.375
